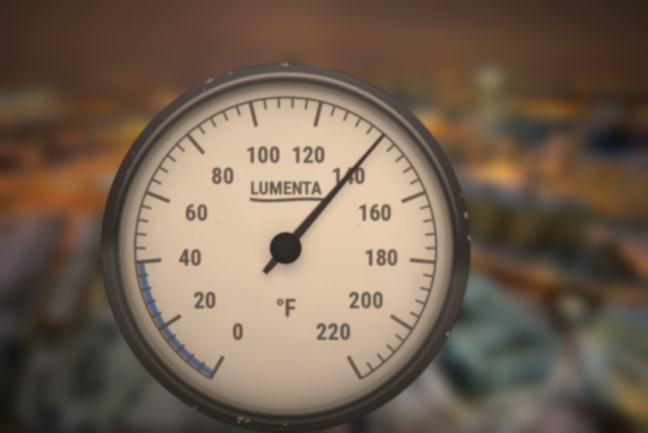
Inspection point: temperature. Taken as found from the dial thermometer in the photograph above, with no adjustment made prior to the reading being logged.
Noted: 140 °F
